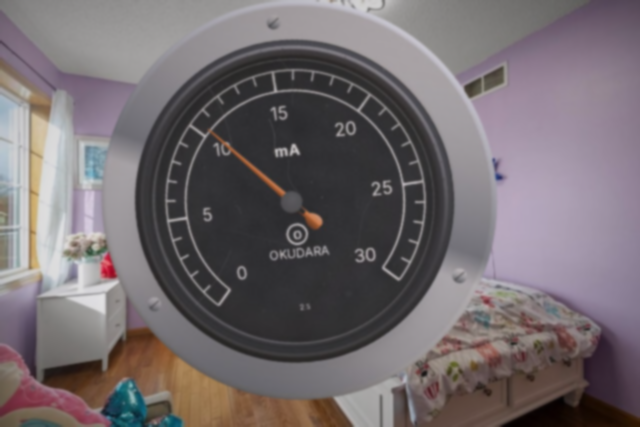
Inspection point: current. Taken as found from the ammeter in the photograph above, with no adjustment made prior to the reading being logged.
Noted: 10.5 mA
